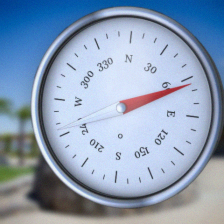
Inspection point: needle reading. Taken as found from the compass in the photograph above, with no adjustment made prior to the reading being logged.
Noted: 65 °
